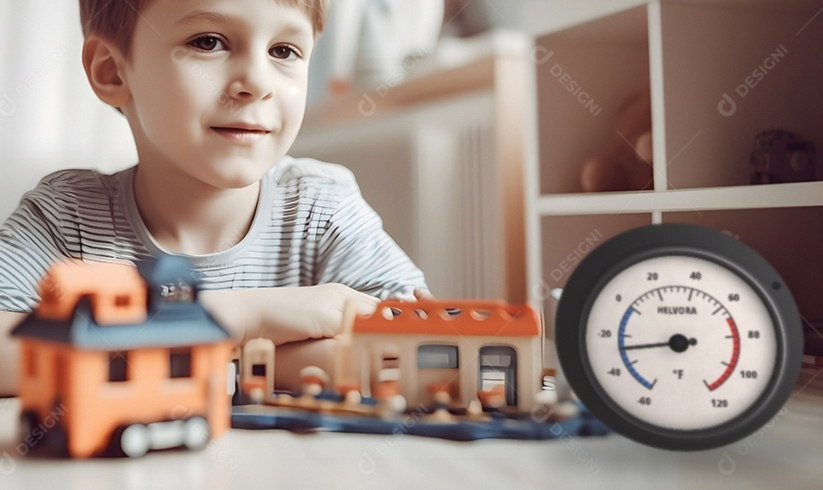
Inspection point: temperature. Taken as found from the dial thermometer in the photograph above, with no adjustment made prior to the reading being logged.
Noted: -28 °F
